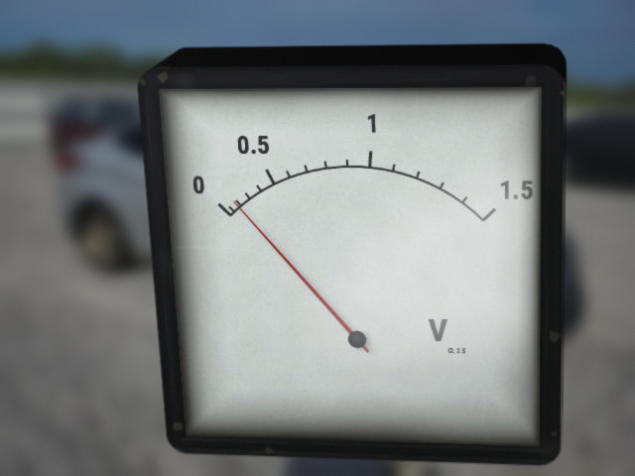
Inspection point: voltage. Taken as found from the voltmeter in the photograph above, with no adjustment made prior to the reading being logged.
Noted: 0.2 V
